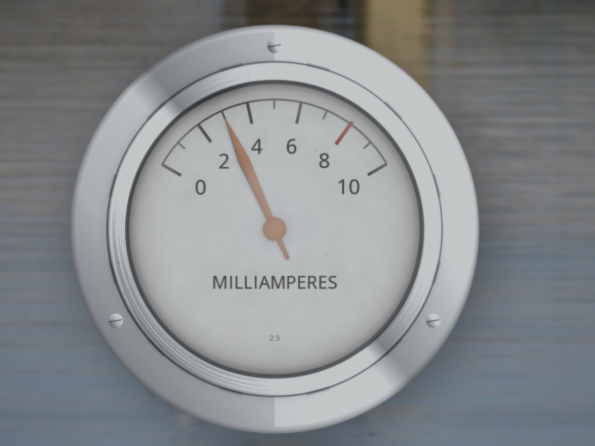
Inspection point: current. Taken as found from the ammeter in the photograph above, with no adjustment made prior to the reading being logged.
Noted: 3 mA
